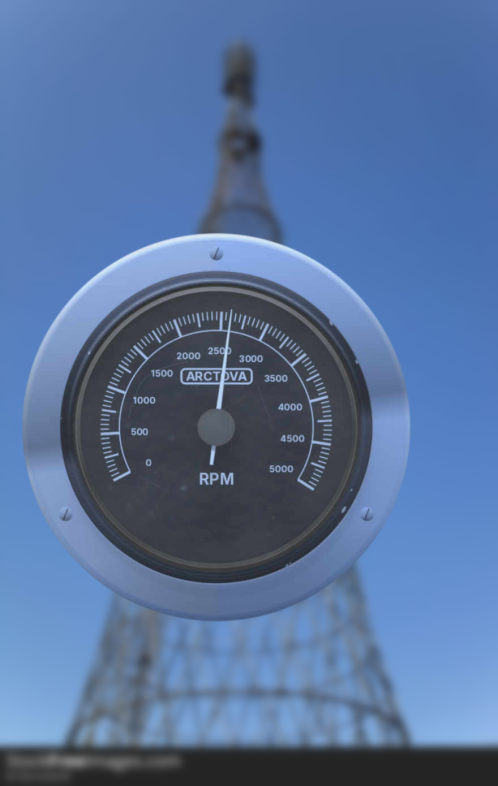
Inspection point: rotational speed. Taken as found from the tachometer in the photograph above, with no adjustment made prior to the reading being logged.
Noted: 2600 rpm
